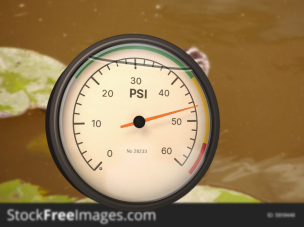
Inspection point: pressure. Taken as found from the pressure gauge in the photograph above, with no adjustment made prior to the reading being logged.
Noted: 47 psi
